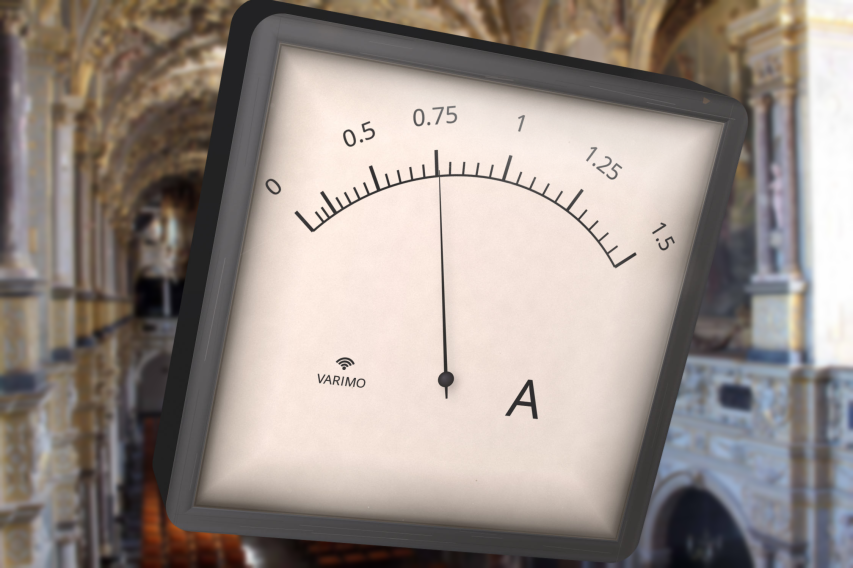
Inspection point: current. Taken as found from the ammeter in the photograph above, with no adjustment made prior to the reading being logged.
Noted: 0.75 A
